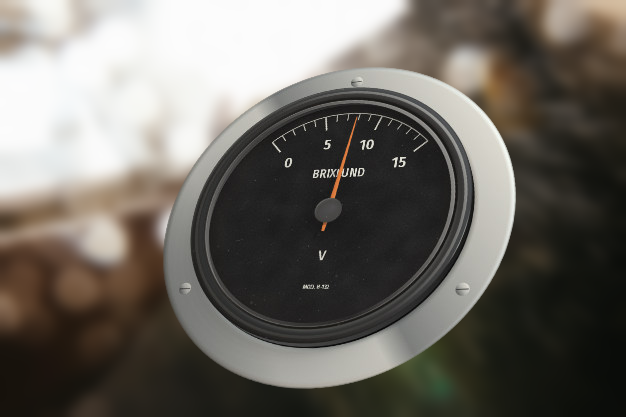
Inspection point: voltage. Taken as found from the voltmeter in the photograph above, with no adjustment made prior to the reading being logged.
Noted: 8 V
